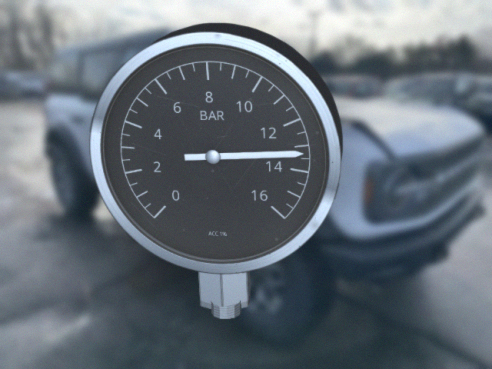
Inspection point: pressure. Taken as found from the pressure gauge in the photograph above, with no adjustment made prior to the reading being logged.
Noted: 13.25 bar
